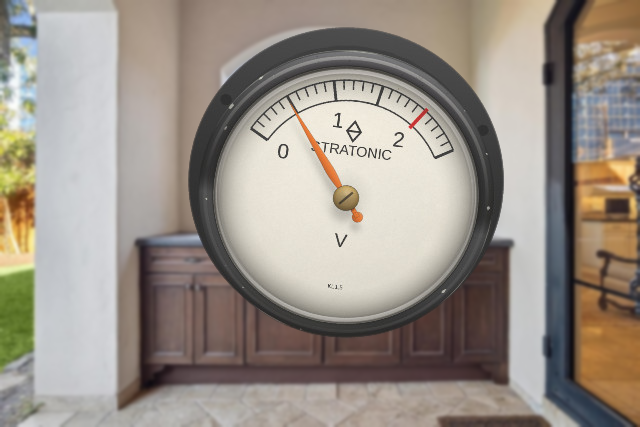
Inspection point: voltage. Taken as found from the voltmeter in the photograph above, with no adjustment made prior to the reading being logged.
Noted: 0.5 V
